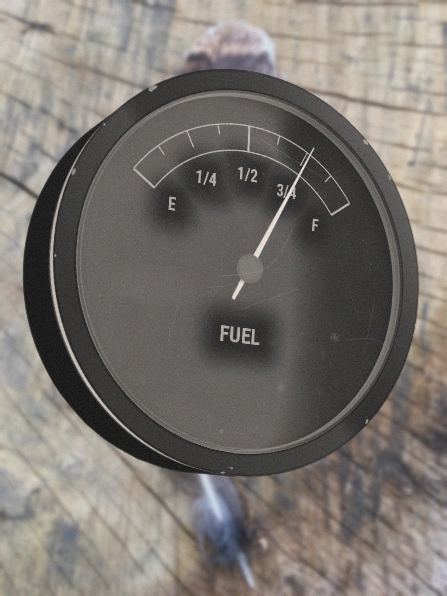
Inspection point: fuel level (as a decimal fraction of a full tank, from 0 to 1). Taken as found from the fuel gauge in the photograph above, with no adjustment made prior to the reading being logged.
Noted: 0.75
